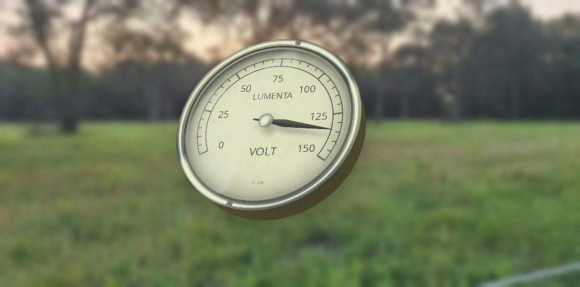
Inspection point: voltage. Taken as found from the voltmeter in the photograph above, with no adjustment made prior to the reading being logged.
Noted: 135 V
